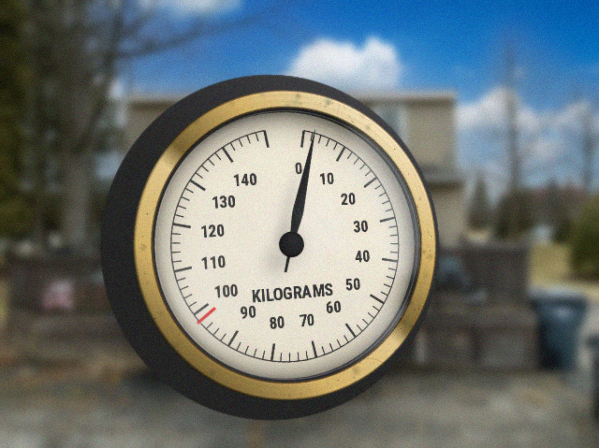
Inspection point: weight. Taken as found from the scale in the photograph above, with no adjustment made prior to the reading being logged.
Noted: 2 kg
